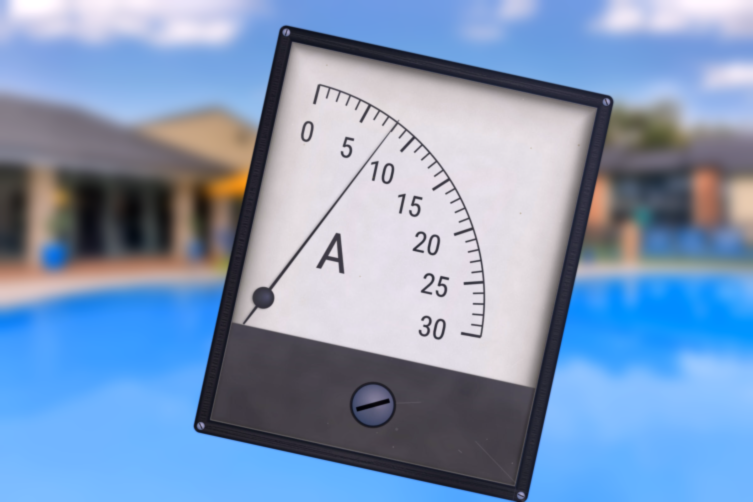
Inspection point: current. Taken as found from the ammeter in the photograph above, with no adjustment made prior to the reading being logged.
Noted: 8 A
